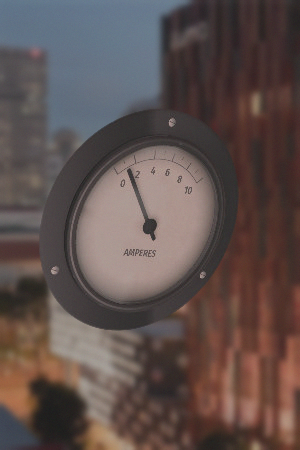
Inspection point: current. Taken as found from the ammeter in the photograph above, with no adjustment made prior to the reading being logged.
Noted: 1 A
